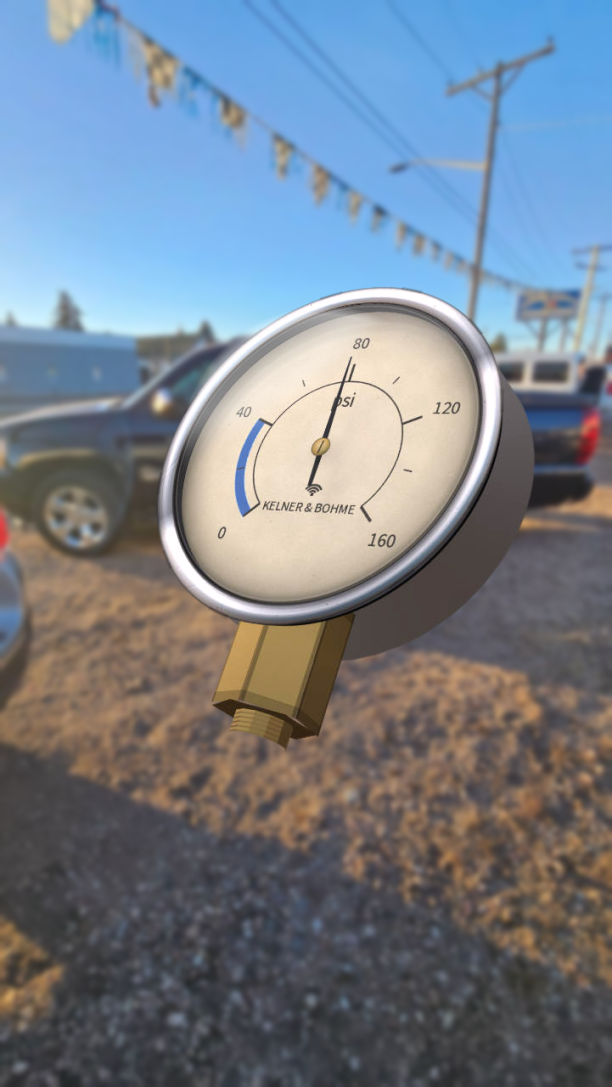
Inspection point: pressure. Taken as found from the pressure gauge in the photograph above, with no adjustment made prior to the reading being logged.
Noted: 80 psi
